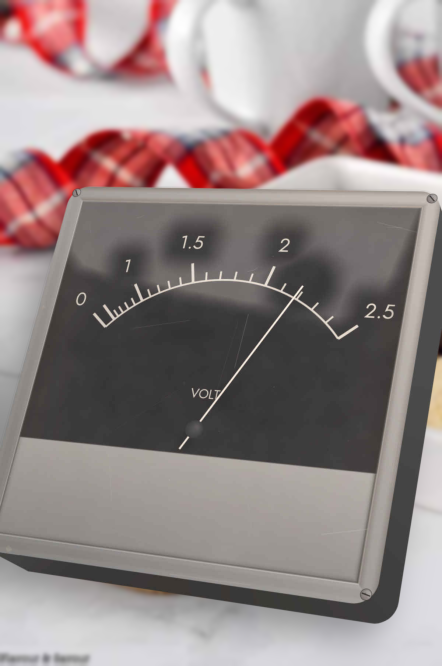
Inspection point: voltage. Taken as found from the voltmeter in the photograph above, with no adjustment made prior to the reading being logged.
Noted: 2.2 V
